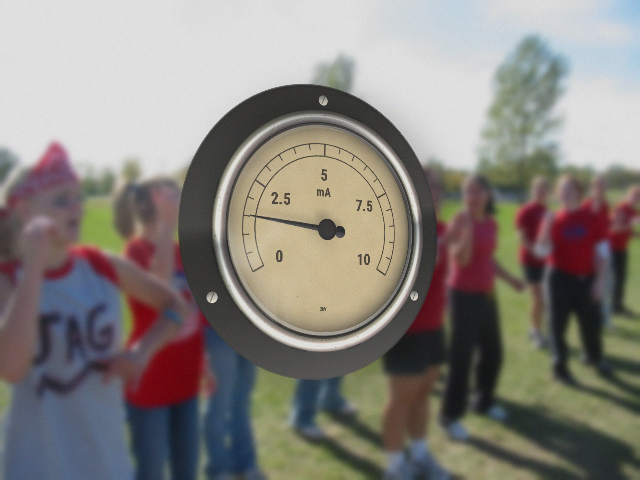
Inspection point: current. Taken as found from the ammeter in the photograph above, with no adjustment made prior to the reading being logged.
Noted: 1.5 mA
